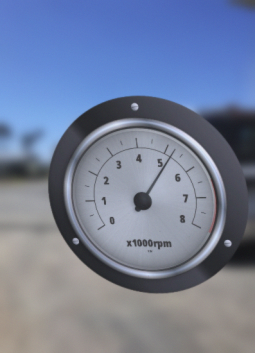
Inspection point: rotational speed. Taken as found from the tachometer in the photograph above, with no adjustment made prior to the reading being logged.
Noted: 5250 rpm
